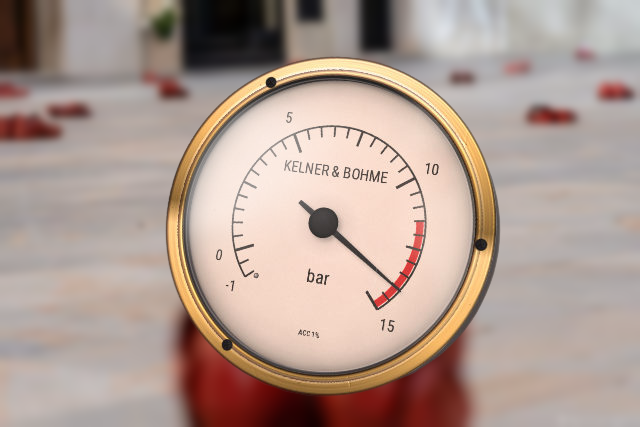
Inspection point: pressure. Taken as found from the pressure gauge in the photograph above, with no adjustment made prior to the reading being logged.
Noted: 14 bar
